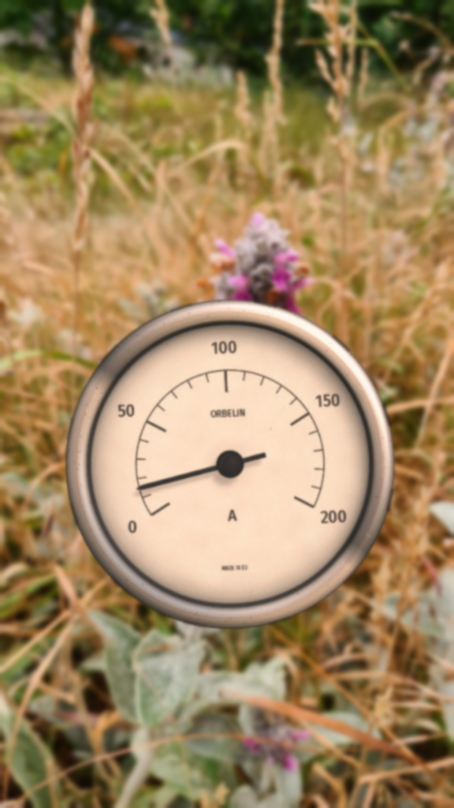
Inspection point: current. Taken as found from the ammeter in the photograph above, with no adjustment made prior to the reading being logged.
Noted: 15 A
